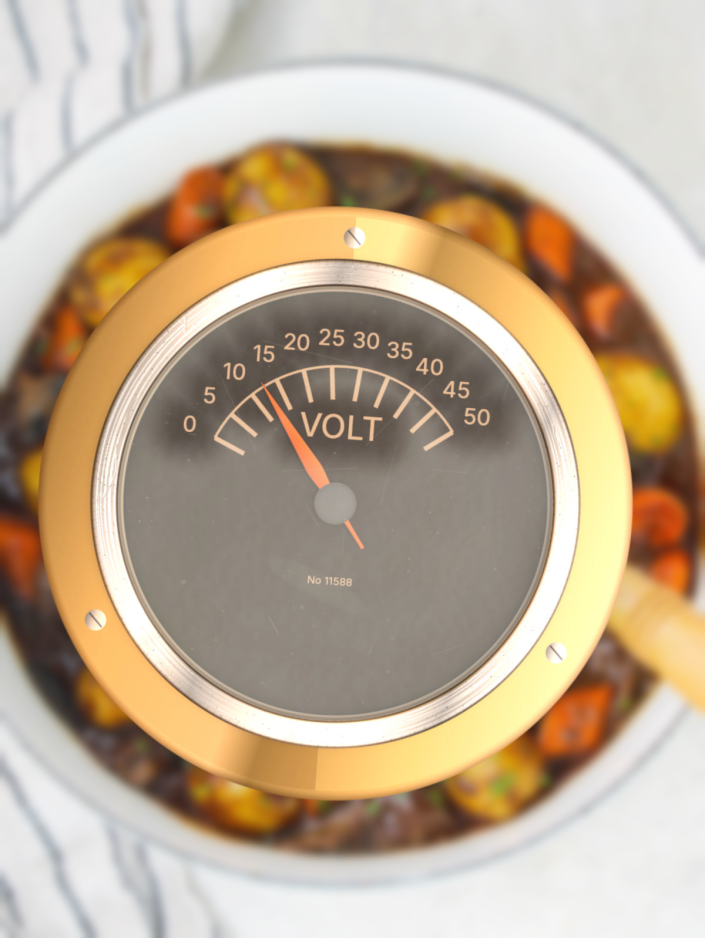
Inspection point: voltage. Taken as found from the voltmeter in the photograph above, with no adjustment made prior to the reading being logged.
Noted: 12.5 V
